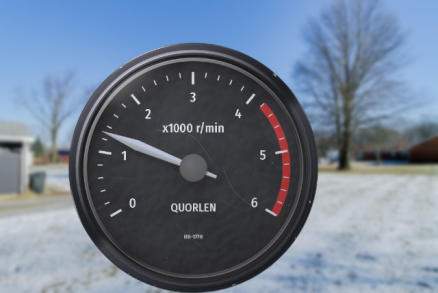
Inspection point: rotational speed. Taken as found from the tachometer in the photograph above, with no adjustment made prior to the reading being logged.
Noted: 1300 rpm
